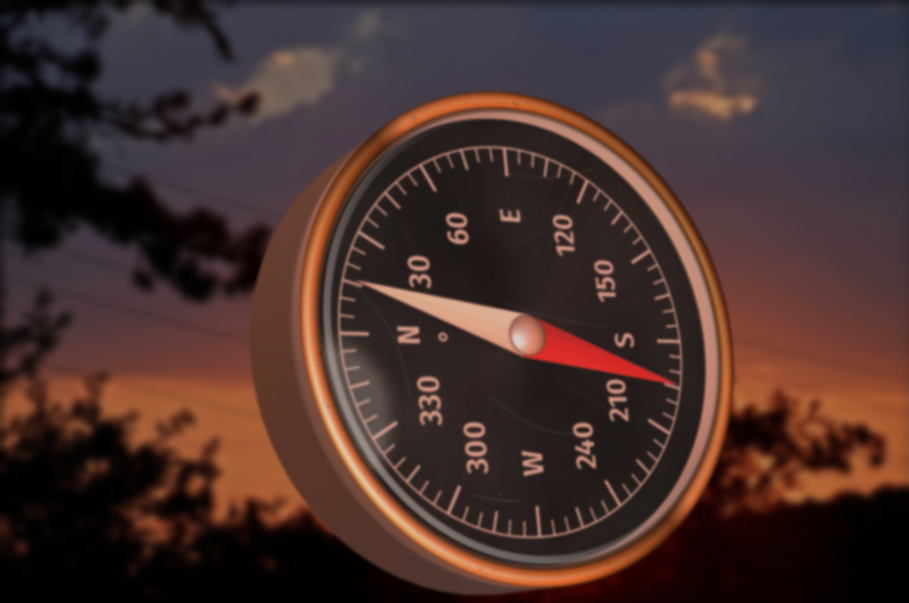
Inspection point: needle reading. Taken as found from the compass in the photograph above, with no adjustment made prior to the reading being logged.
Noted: 195 °
